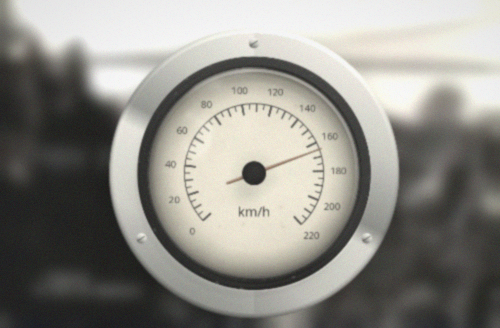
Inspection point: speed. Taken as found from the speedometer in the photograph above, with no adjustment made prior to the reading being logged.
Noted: 165 km/h
